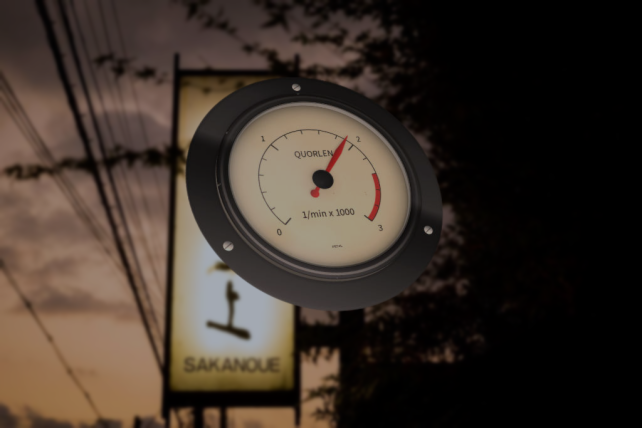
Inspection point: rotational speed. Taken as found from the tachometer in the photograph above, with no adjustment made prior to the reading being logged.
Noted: 1900 rpm
